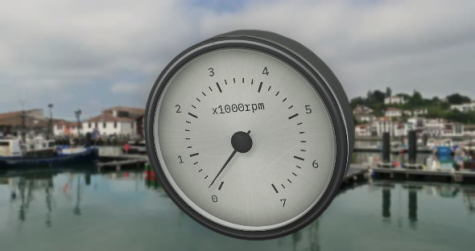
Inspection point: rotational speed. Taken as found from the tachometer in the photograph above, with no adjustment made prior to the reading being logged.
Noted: 200 rpm
